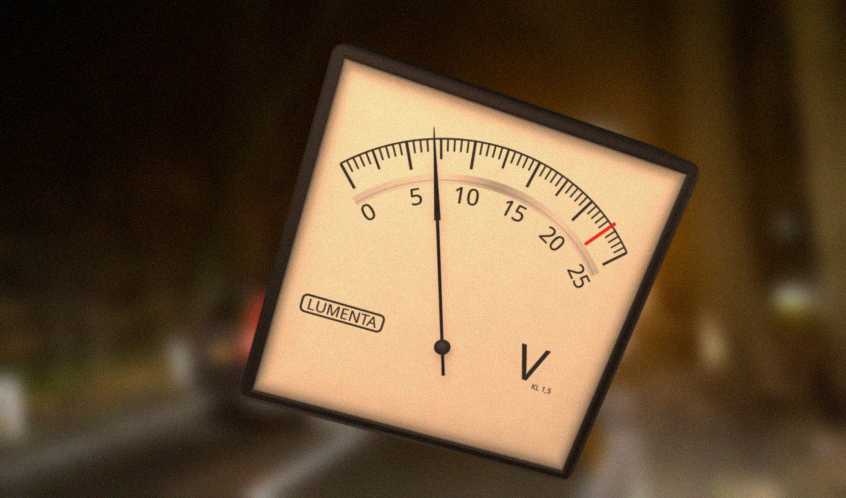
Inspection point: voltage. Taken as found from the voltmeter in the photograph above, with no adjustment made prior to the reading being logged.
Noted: 7 V
